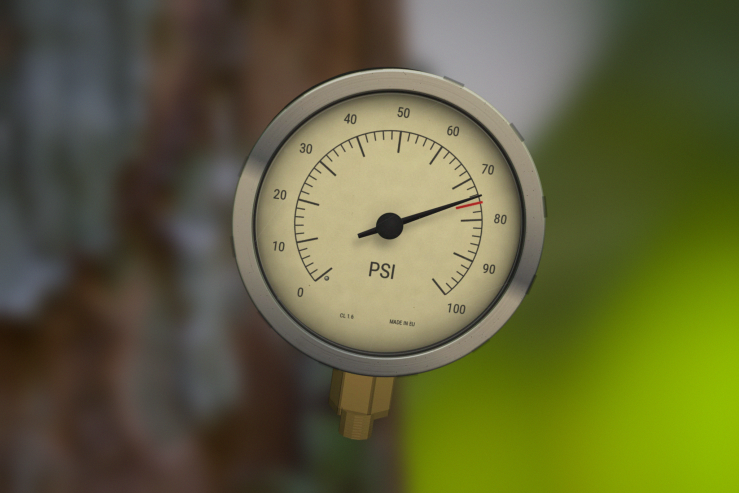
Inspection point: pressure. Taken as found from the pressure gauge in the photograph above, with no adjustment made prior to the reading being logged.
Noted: 74 psi
